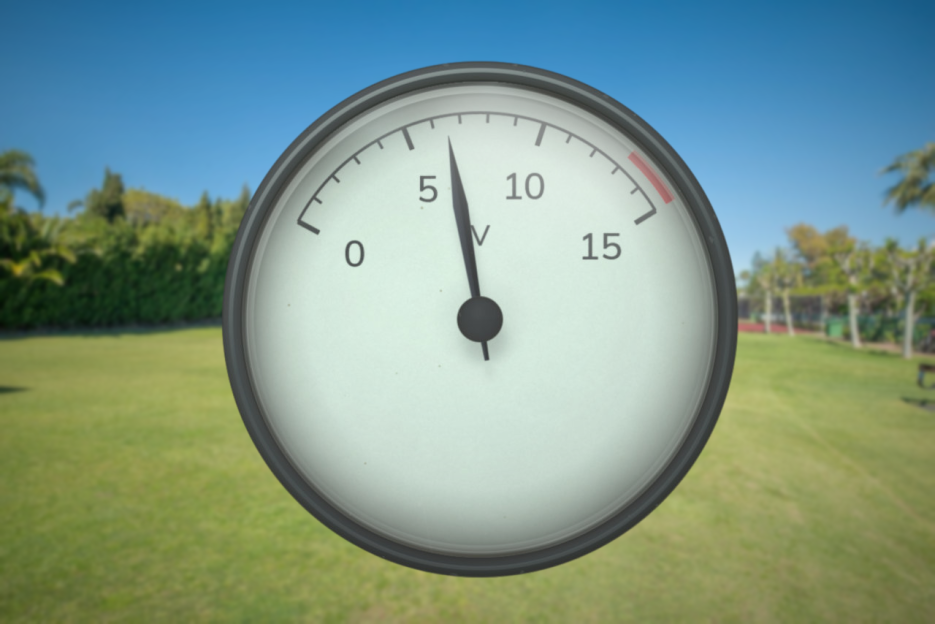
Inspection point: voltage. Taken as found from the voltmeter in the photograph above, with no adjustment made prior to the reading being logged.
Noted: 6.5 V
